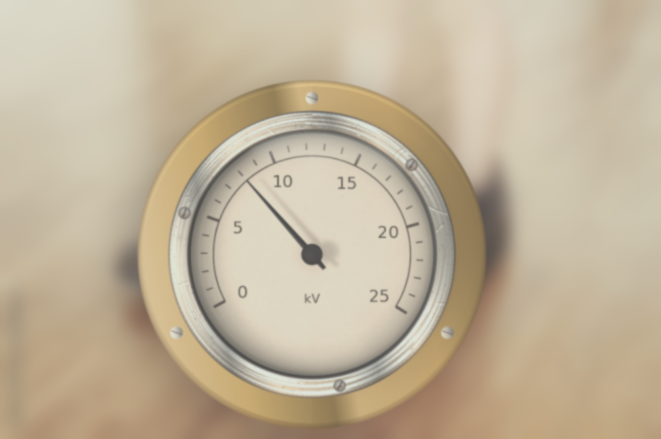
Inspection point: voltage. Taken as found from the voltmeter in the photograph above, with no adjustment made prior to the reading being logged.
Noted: 8 kV
